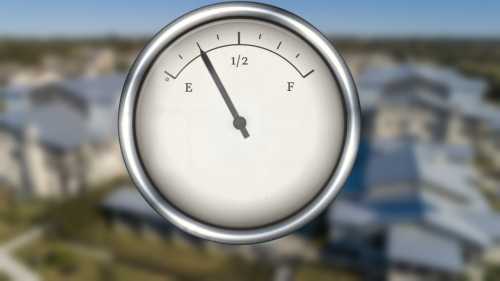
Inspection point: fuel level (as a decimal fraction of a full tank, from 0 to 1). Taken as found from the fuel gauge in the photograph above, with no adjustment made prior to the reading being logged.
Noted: 0.25
